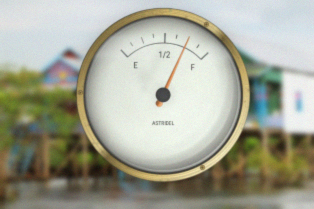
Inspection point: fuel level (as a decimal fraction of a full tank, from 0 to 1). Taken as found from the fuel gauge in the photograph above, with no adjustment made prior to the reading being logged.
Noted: 0.75
